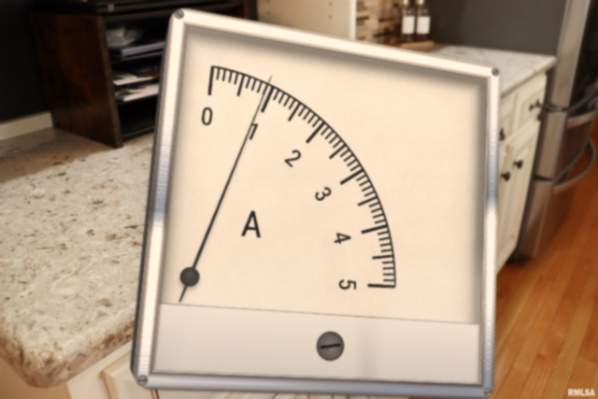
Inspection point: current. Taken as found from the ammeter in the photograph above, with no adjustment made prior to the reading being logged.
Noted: 0.9 A
